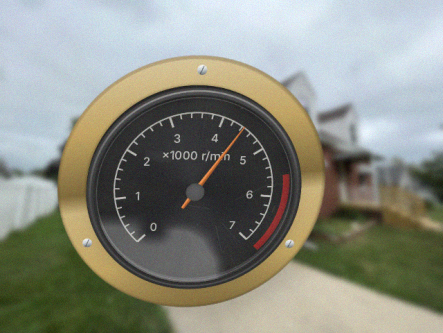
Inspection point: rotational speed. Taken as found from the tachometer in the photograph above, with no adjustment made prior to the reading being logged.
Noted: 4400 rpm
